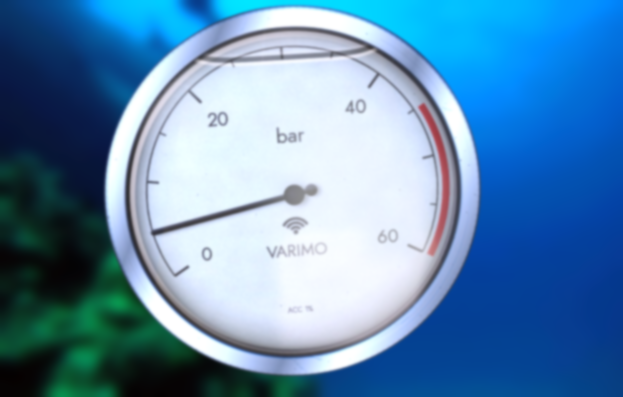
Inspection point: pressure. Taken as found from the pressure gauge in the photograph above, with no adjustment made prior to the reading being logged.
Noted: 5 bar
